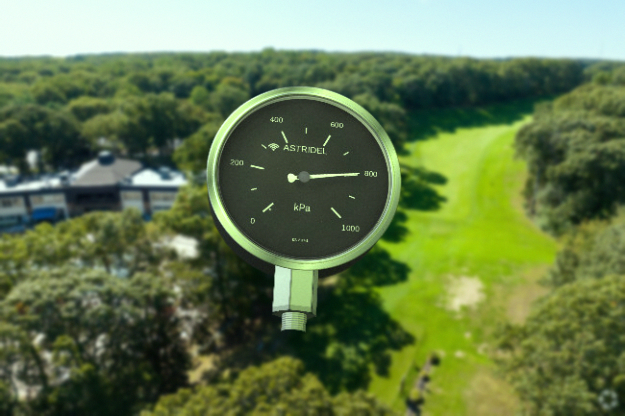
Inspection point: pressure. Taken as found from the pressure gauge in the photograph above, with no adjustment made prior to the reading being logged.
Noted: 800 kPa
